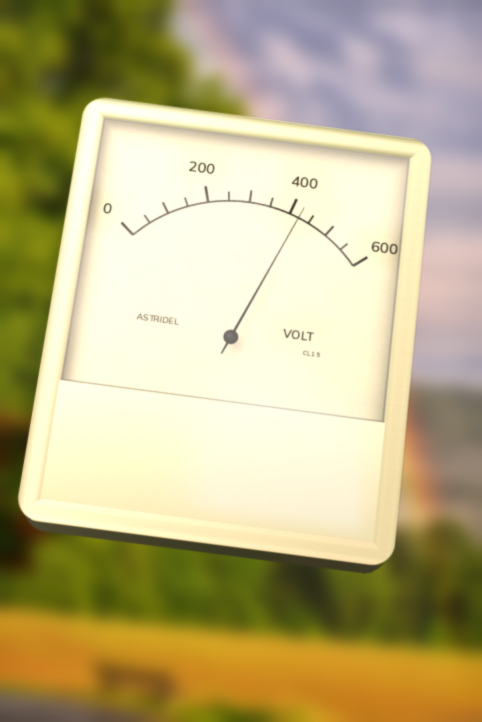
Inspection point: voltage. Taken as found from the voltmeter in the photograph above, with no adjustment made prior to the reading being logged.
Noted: 425 V
